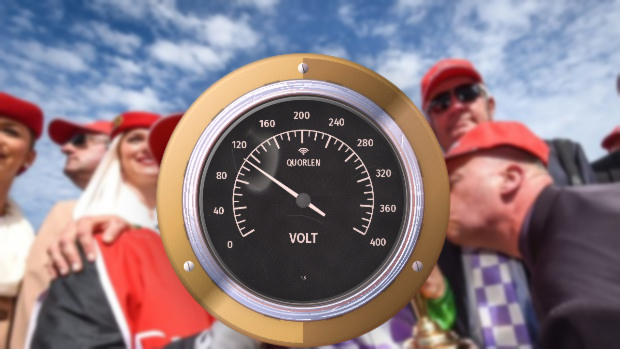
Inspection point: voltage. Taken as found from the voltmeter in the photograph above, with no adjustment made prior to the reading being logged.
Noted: 110 V
